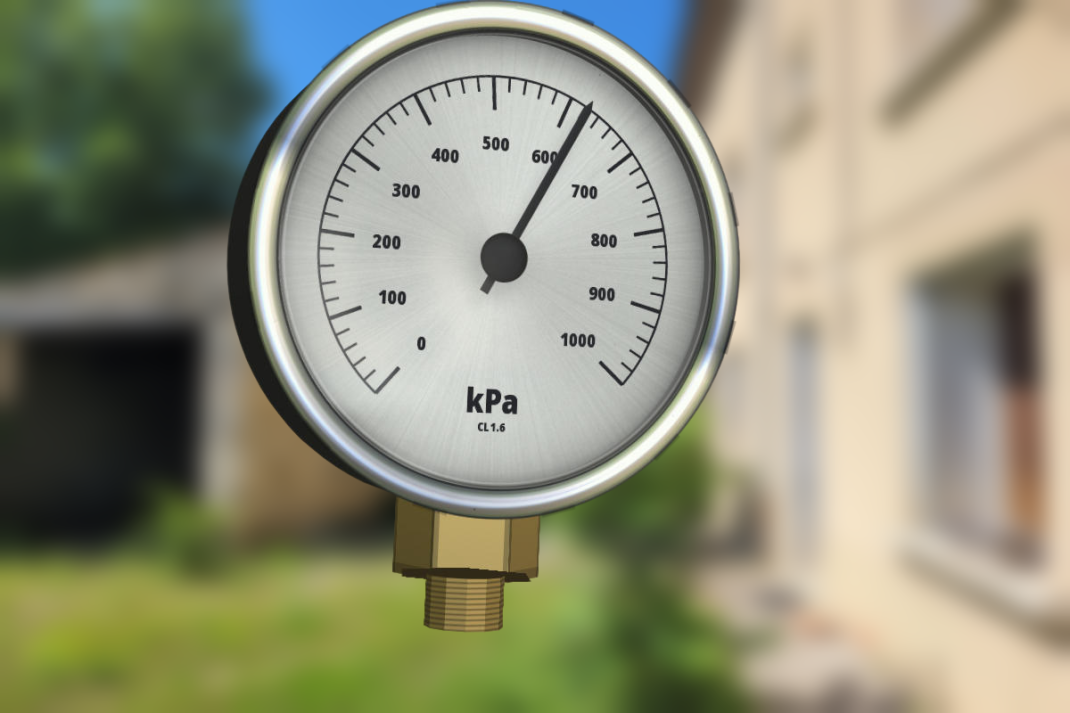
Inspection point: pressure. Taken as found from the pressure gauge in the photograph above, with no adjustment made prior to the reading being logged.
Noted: 620 kPa
